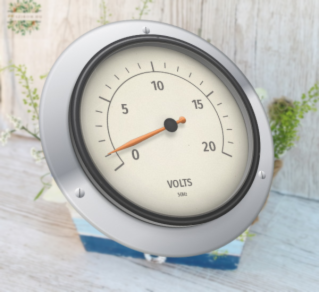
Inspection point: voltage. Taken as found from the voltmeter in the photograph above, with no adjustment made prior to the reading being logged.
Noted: 1 V
